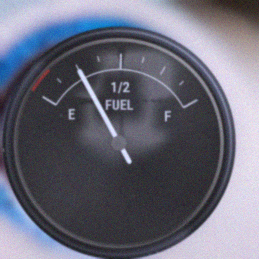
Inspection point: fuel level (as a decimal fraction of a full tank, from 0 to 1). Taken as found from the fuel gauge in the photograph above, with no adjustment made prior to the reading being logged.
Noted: 0.25
